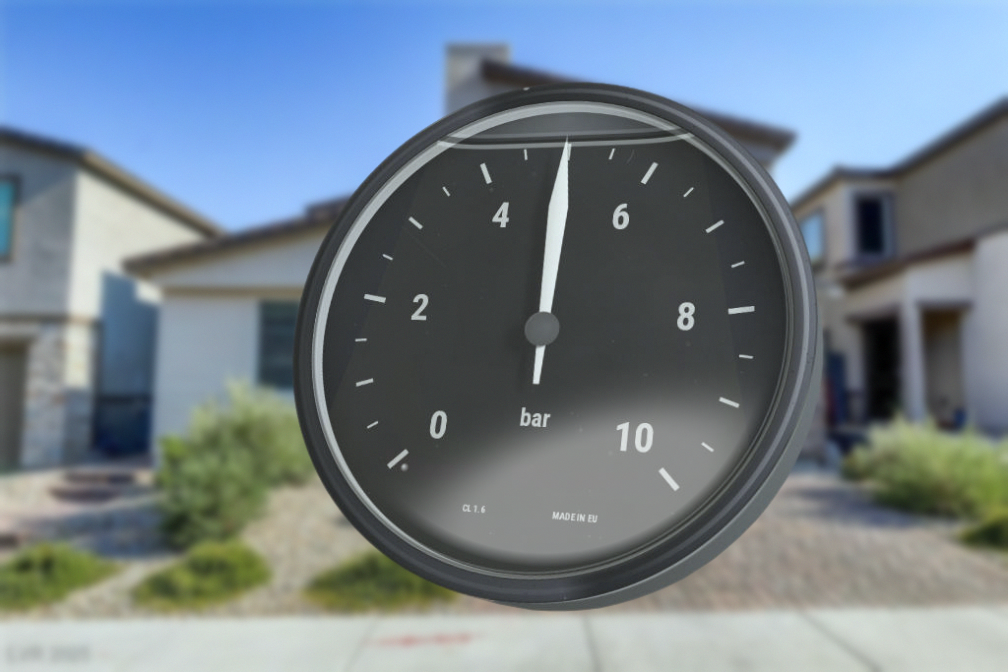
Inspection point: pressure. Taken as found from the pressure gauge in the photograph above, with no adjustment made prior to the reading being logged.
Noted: 5 bar
